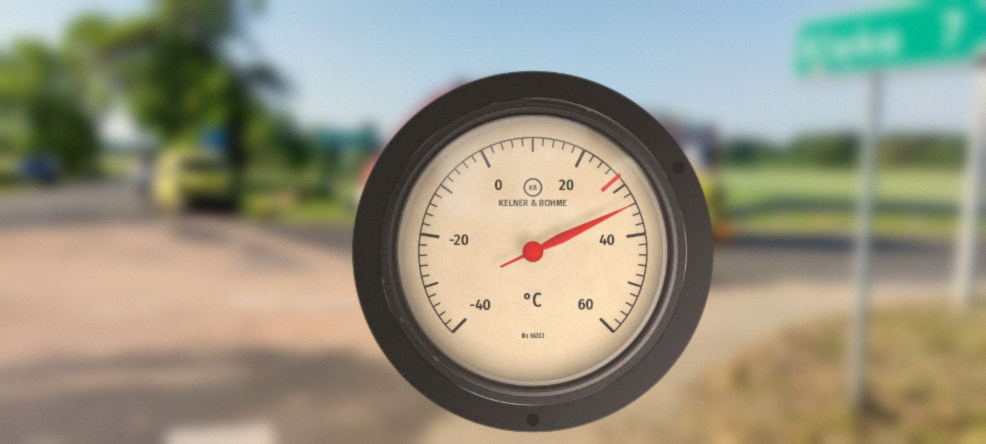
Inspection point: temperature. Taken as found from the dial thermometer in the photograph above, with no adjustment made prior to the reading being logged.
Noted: 34 °C
